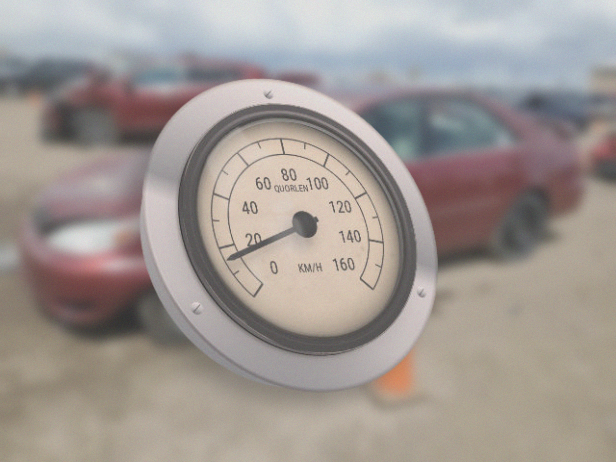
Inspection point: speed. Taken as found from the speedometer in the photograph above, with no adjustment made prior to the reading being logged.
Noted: 15 km/h
